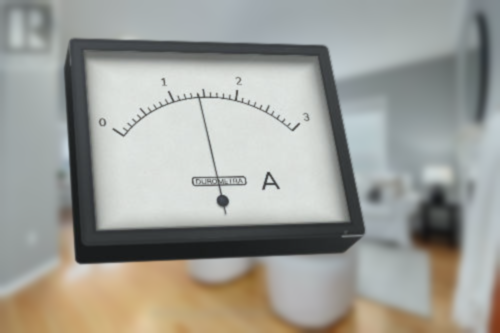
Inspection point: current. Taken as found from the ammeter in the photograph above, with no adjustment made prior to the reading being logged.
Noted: 1.4 A
